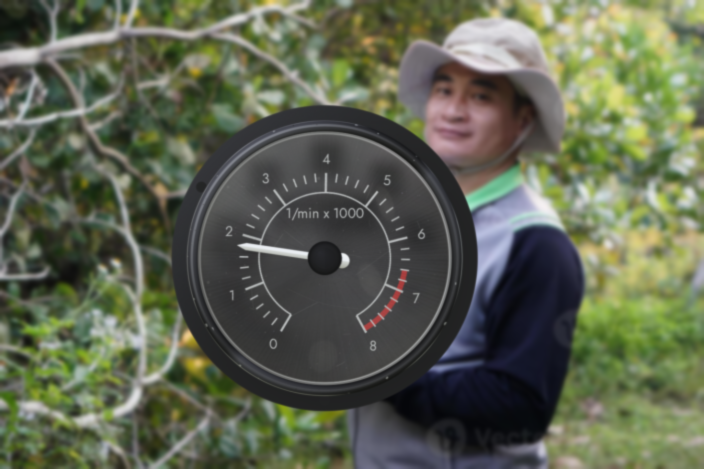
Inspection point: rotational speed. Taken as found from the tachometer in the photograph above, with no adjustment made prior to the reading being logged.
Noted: 1800 rpm
